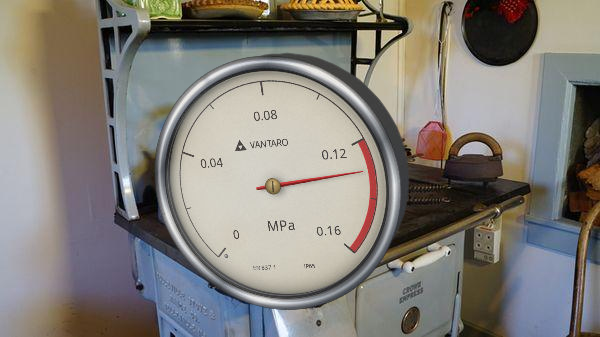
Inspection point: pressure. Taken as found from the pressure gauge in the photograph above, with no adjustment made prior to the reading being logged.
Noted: 0.13 MPa
